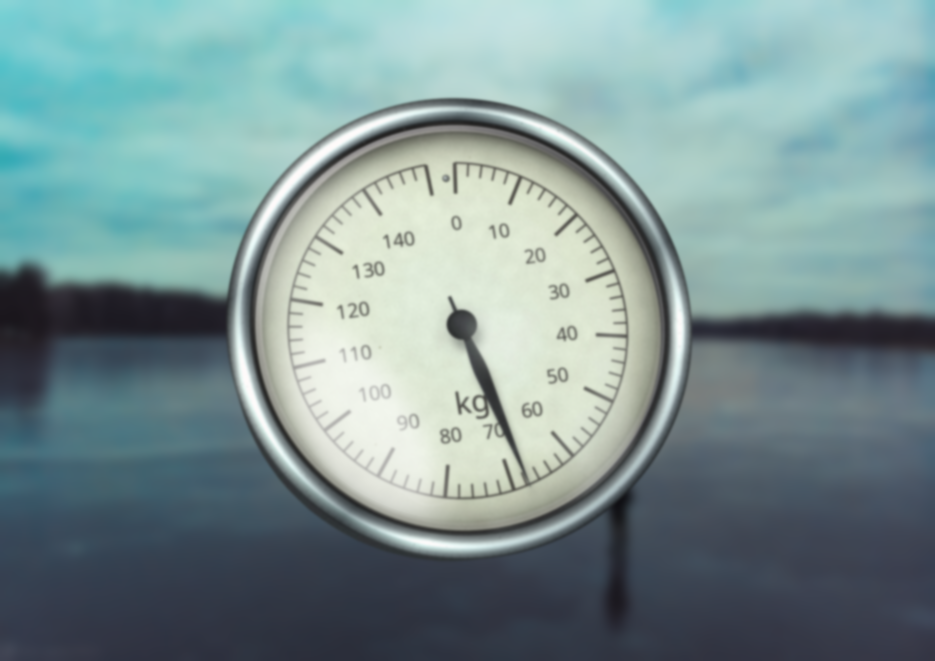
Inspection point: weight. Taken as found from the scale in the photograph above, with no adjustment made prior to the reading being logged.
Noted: 68 kg
